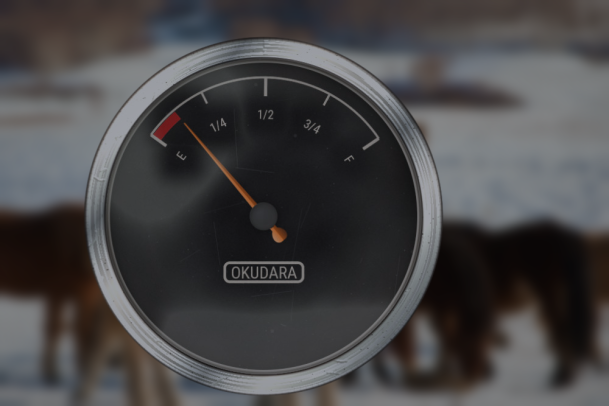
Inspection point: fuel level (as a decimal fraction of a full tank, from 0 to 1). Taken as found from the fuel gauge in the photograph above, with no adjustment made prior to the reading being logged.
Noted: 0.125
